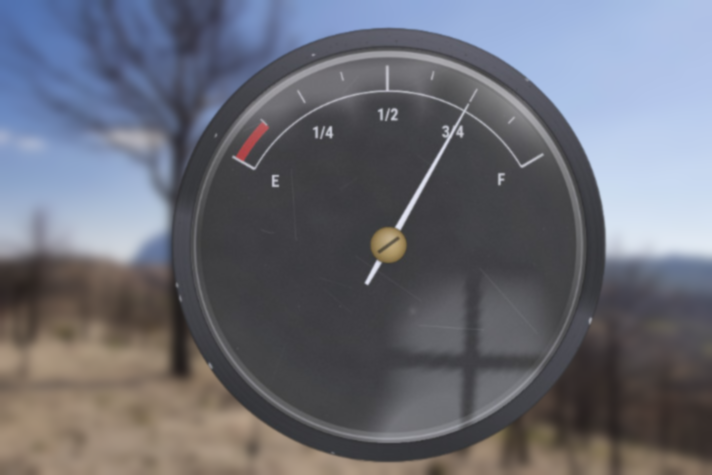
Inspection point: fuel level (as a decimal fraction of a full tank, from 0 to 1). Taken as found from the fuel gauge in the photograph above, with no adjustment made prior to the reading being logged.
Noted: 0.75
